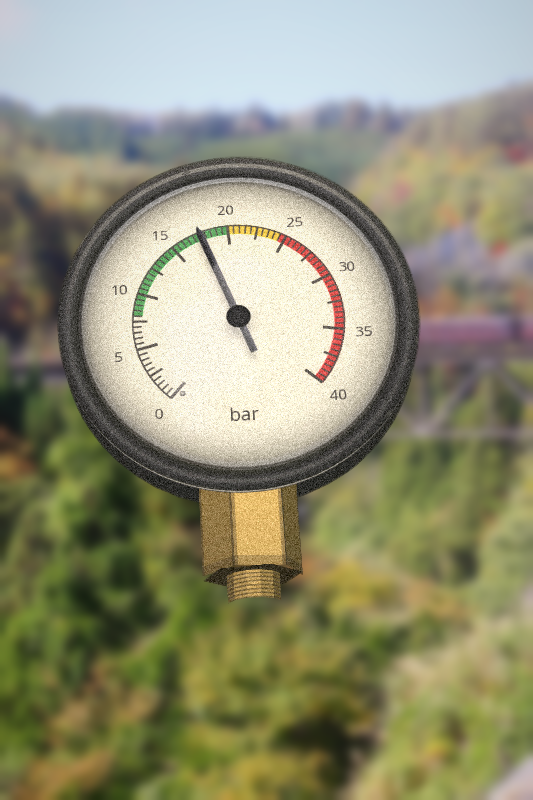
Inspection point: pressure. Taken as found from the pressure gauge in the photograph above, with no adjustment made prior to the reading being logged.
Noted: 17.5 bar
